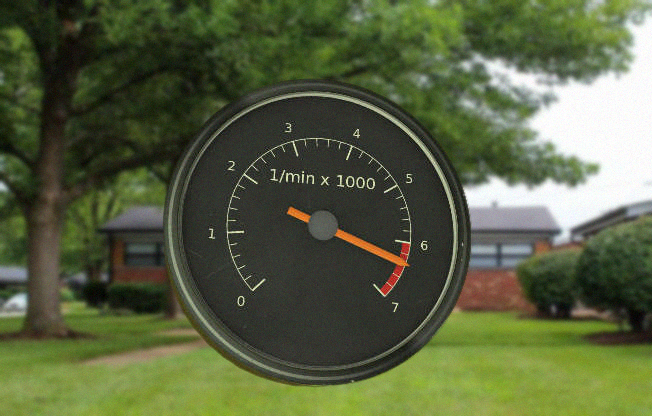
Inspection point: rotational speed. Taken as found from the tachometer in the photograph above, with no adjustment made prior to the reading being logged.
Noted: 6400 rpm
